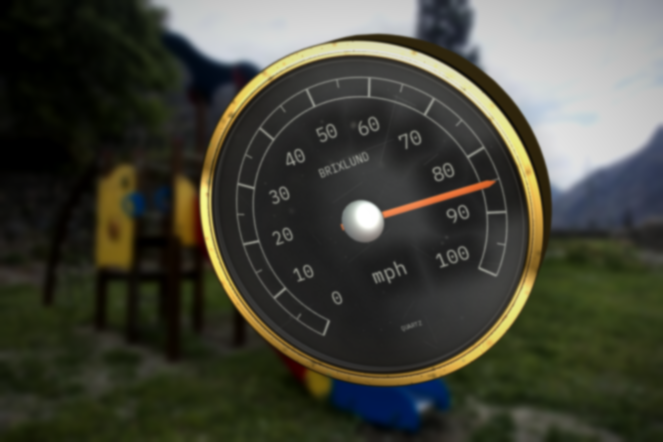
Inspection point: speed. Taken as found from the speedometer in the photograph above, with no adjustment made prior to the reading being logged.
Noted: 85 mph
